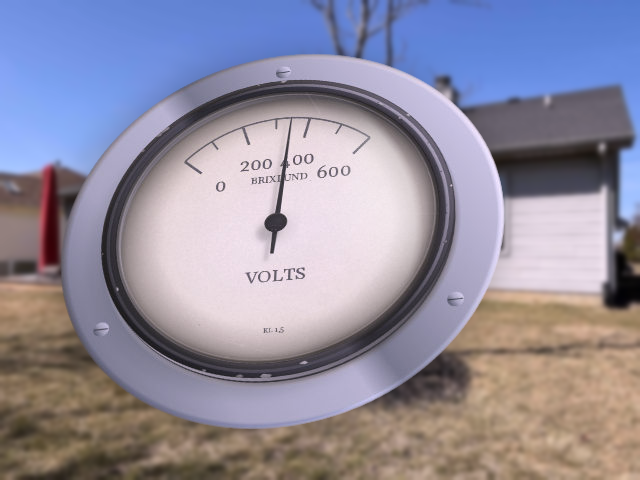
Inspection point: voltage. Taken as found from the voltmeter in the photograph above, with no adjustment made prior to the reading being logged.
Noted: 350 V
